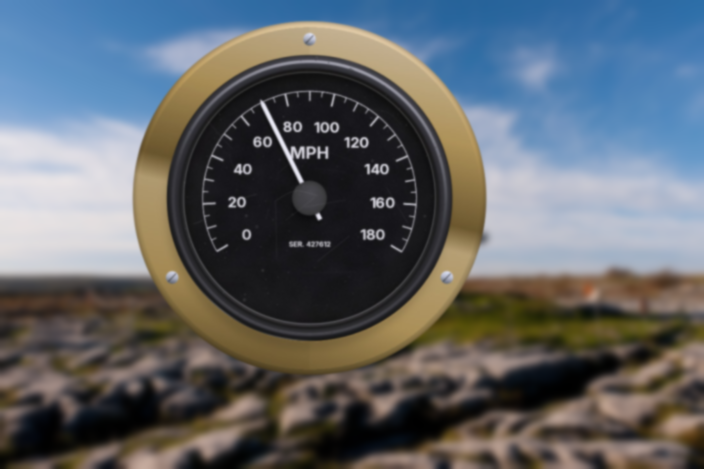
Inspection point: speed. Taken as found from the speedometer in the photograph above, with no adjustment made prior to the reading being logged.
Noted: 70 mph
